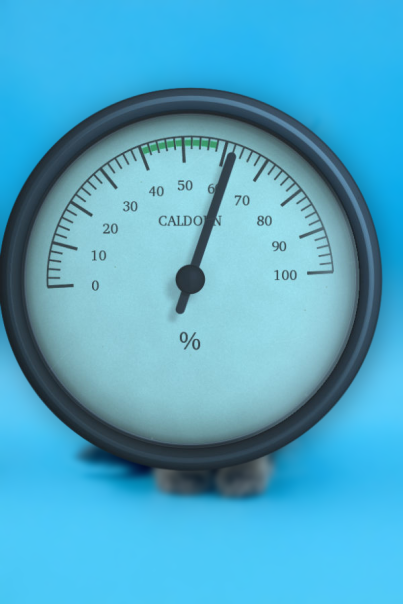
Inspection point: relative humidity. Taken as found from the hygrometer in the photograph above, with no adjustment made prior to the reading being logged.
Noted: 62 %
